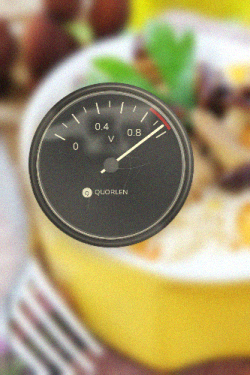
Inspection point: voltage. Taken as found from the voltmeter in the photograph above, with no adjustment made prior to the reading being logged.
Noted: 0.95 V
